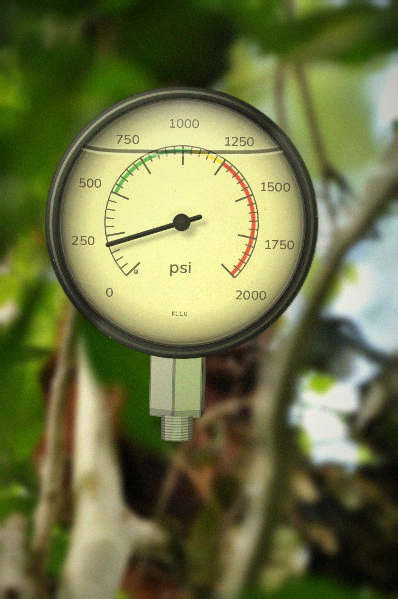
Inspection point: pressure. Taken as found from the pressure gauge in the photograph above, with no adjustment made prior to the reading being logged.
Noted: 200 psi
